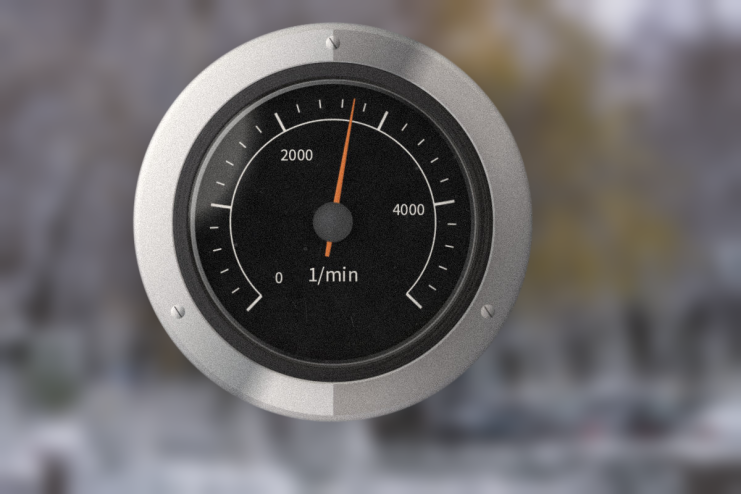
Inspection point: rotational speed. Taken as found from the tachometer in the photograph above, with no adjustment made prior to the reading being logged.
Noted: 2700 rpm
